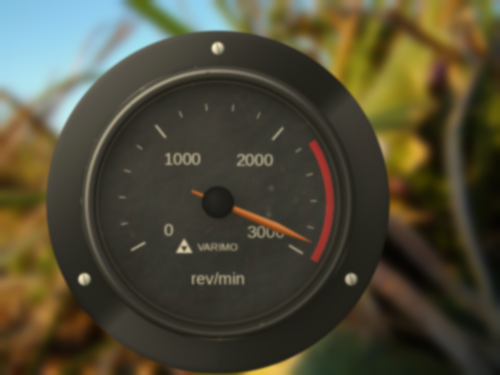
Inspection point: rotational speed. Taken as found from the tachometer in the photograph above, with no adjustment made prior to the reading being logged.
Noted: 2900 rpm
